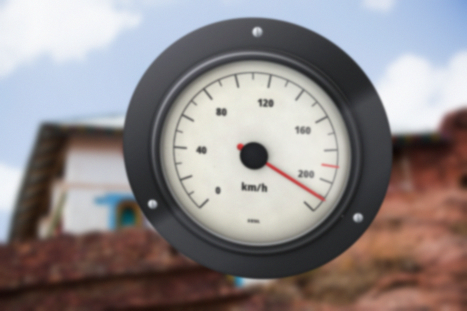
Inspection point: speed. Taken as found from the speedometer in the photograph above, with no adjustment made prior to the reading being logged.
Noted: 210 km/h
